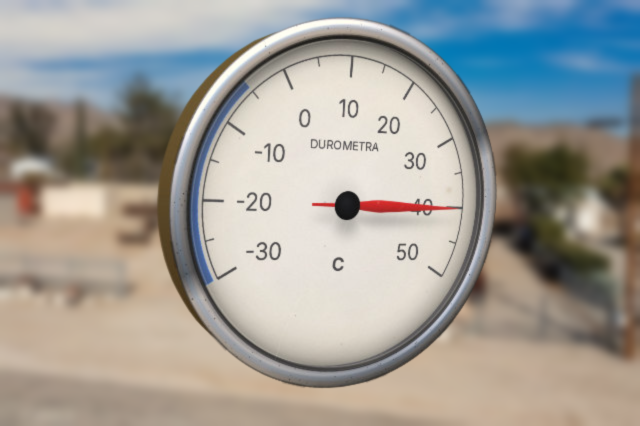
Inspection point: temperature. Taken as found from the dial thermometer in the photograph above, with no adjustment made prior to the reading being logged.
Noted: 40 °C
